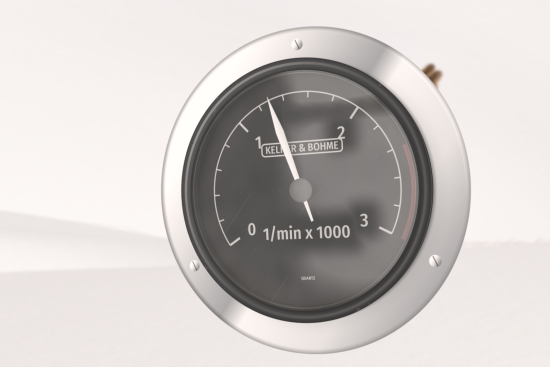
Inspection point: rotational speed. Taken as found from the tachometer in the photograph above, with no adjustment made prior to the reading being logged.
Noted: 1300 rpm
